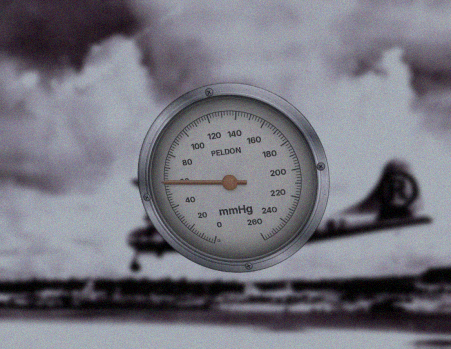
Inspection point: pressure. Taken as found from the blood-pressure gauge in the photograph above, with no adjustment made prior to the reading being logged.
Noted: 60 mmHg
